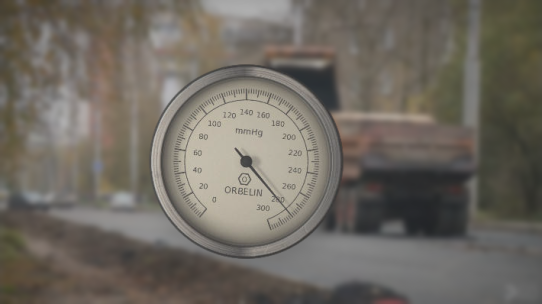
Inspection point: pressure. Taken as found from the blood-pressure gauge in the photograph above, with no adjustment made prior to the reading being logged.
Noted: 280 mmHg
